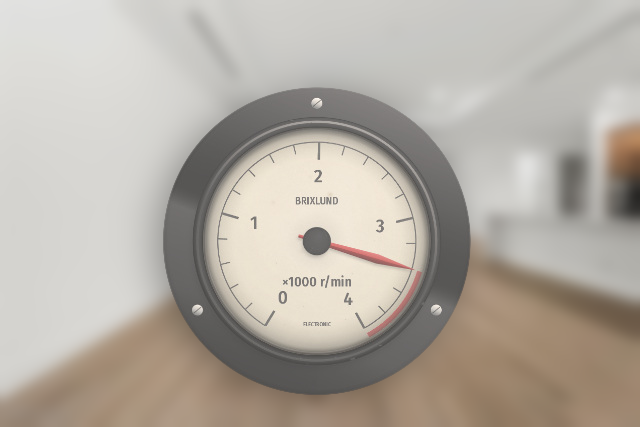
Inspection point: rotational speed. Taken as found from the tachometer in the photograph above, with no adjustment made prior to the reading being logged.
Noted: 3400 rpm
